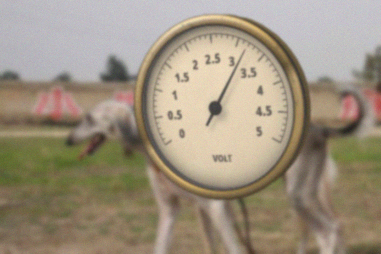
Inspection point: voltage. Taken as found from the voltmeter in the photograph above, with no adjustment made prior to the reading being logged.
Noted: 3.2 V
